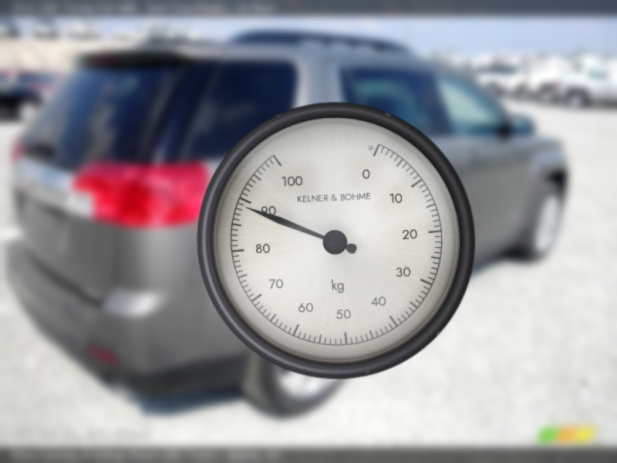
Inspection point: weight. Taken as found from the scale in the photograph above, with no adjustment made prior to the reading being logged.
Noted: 89 kg
